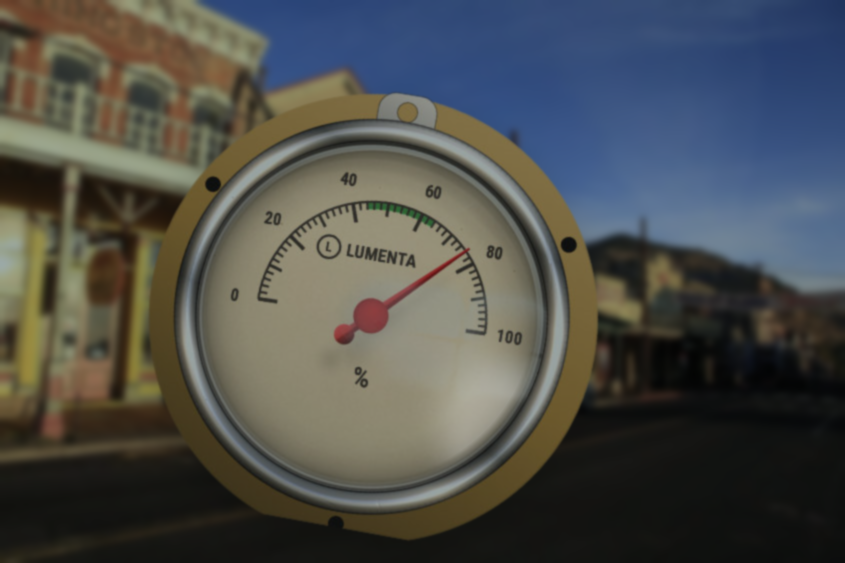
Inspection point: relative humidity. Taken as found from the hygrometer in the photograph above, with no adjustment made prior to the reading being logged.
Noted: 76 %
